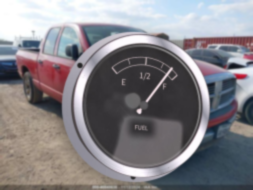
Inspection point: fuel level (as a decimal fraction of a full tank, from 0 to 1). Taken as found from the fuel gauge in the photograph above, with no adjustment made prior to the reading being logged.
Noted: 0.875
